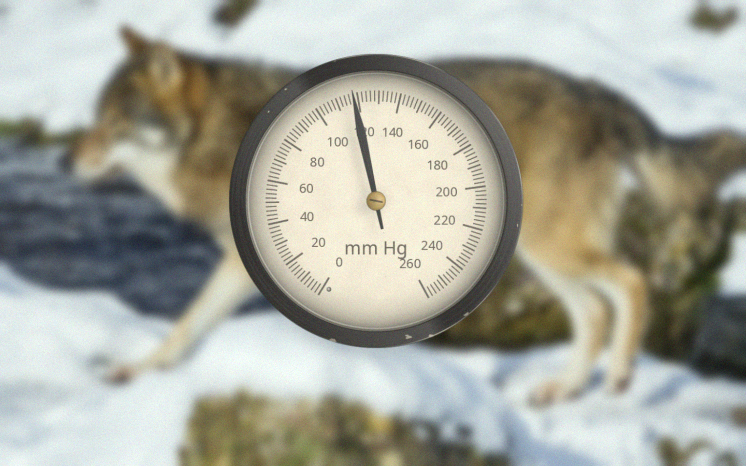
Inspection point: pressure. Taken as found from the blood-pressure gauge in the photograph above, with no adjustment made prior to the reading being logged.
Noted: 118 mmHg
